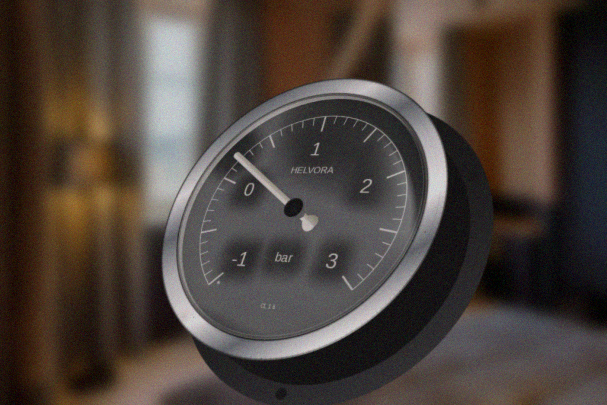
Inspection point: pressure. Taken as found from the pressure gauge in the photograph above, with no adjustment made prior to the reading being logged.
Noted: 0.2 bar
